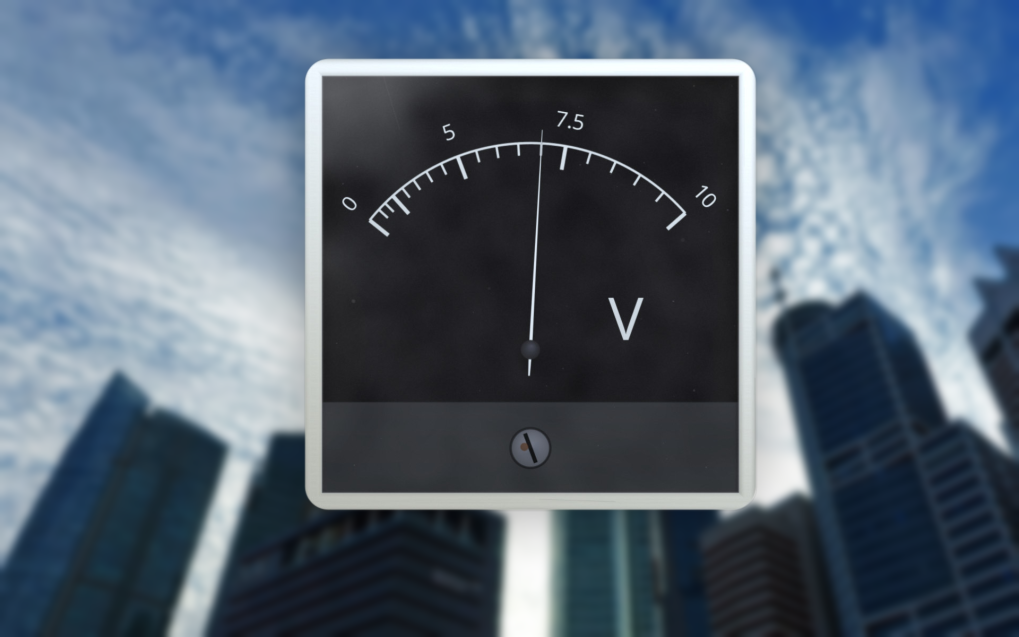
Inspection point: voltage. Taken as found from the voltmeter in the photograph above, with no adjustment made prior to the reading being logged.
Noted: 7 V
